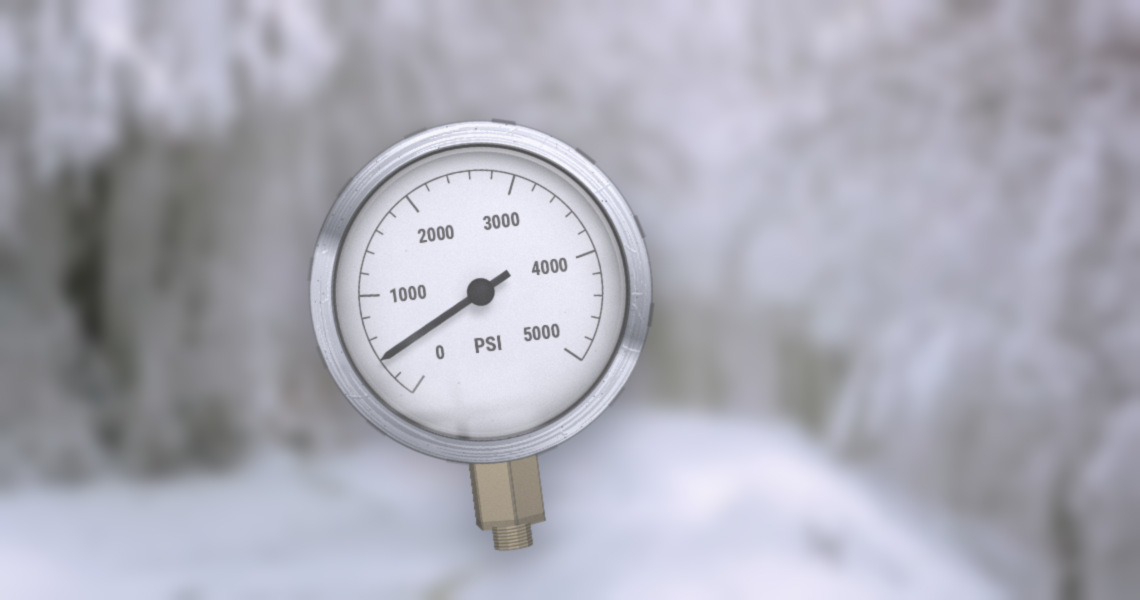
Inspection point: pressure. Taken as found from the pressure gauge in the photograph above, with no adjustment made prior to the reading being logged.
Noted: 400 psi
